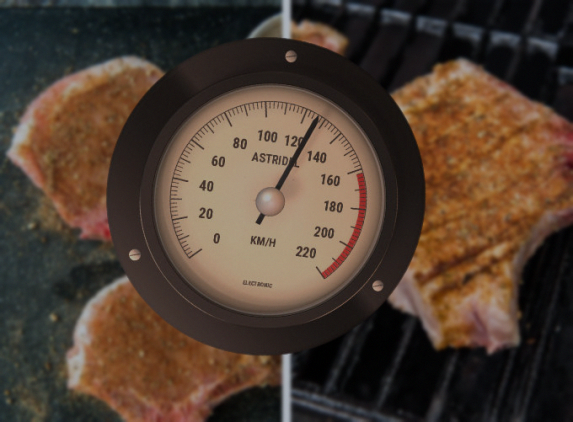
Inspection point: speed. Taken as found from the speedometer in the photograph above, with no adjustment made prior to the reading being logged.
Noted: 126 km/h
